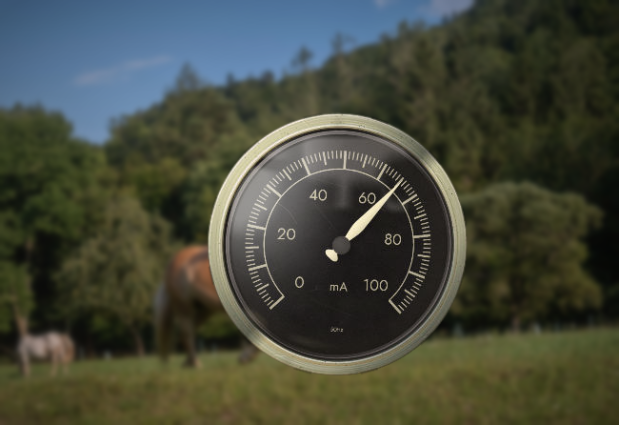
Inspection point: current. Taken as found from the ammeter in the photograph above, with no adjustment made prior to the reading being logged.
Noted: 65 mA
